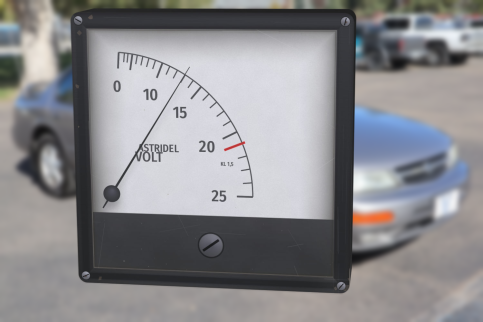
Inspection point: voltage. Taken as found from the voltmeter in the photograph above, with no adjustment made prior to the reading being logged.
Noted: 13 V
